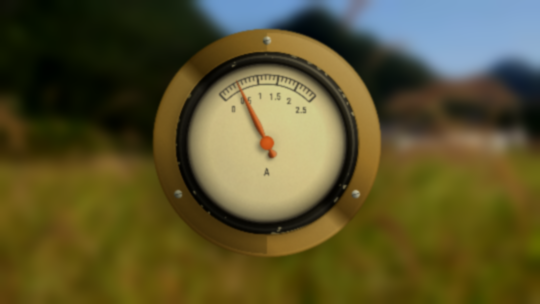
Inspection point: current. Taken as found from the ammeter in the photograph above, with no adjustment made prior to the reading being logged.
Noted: 0.5 A
